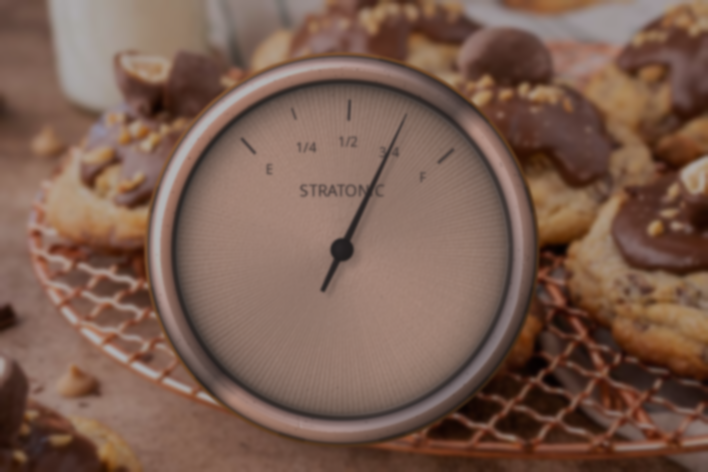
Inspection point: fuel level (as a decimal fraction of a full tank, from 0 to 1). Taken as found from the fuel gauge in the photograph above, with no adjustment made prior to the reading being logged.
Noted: 0.75
